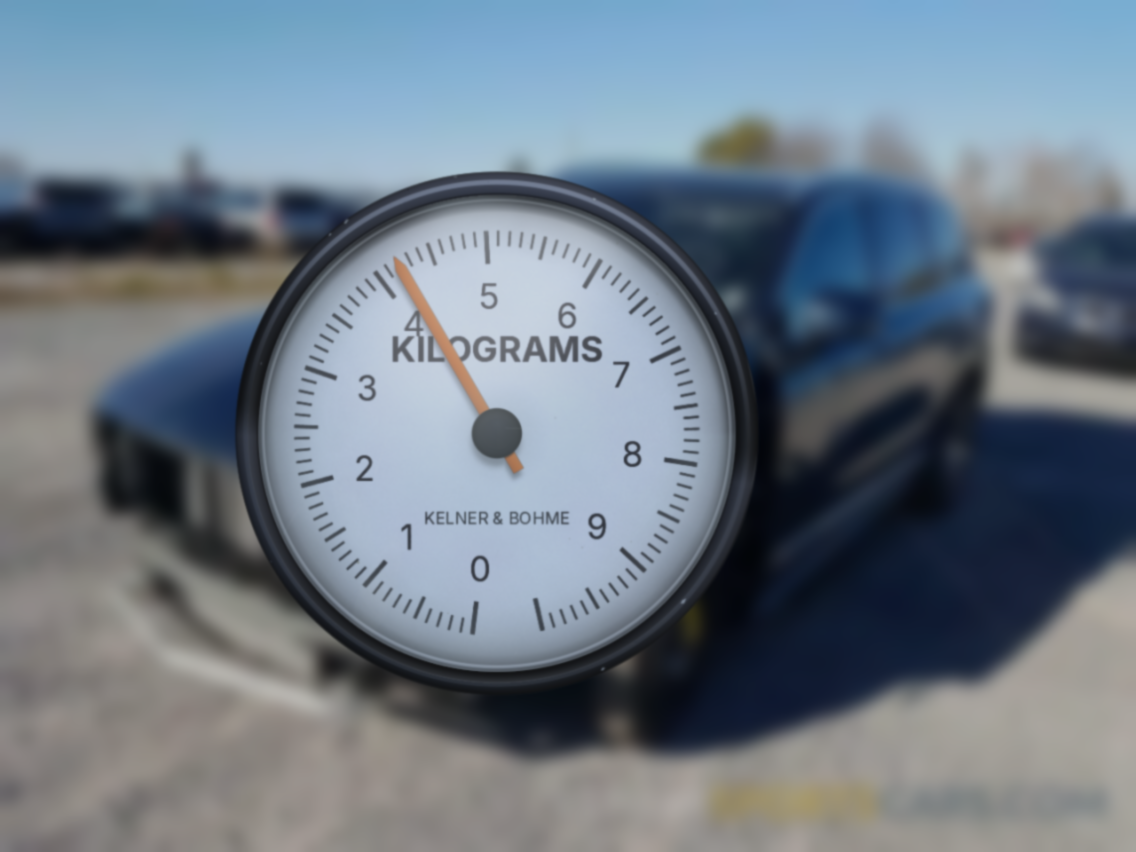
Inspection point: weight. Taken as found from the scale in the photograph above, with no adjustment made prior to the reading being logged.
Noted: 4.2 kg
